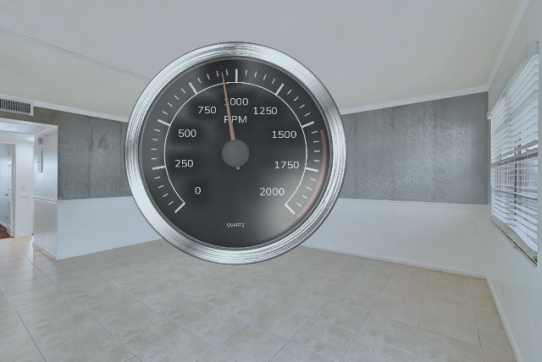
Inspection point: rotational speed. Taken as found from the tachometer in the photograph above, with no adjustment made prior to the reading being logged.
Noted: 925 rpm
